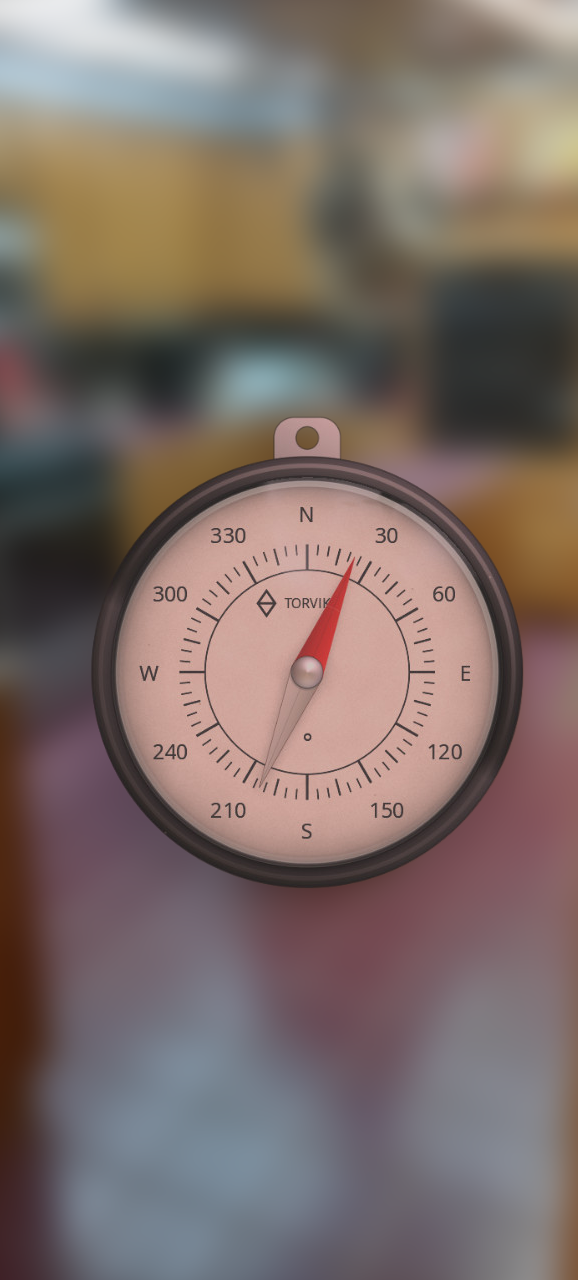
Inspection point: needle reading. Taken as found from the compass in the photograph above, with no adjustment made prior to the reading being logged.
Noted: 22.5 °
